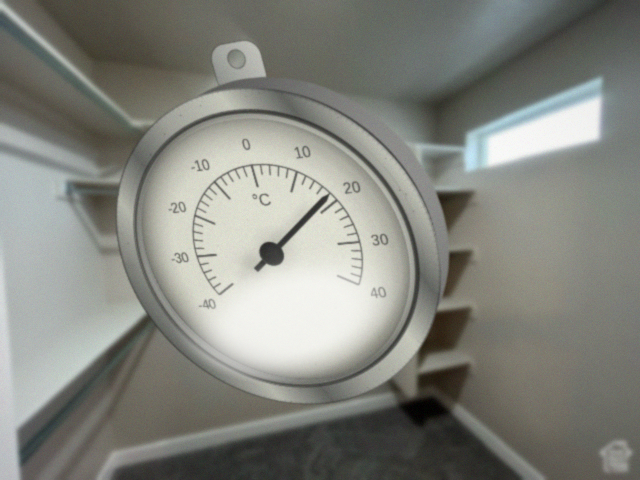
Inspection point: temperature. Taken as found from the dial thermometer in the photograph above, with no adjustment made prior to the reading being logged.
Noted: 18 °C
